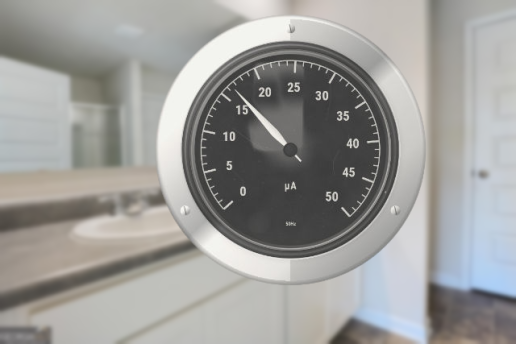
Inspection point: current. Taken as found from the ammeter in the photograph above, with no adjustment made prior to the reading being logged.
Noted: 16.5 µA
